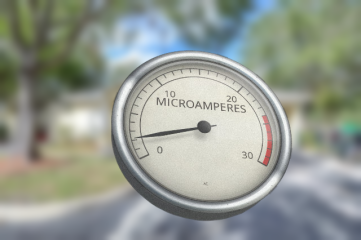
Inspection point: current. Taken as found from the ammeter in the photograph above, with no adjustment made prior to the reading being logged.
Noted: 2 µA
